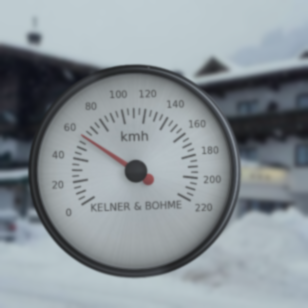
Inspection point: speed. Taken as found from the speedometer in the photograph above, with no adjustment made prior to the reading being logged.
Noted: 60 km/h
